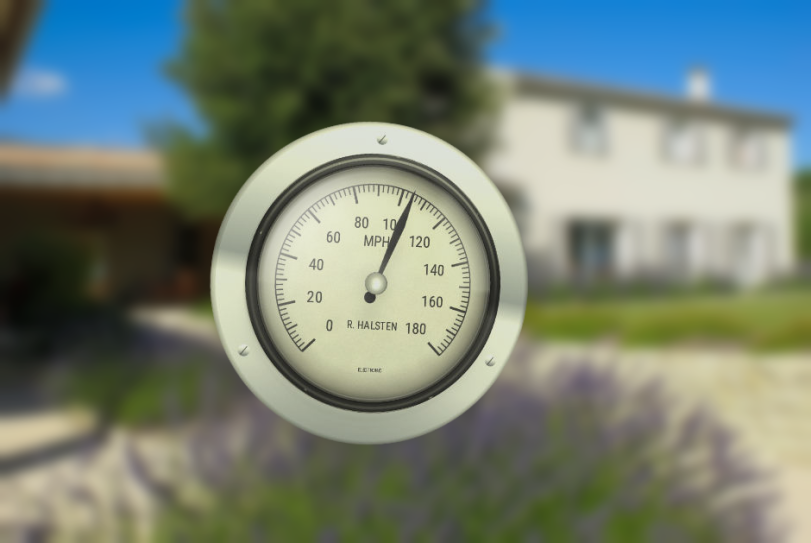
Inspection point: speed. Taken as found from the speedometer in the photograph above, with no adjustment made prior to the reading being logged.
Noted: 104 mph
